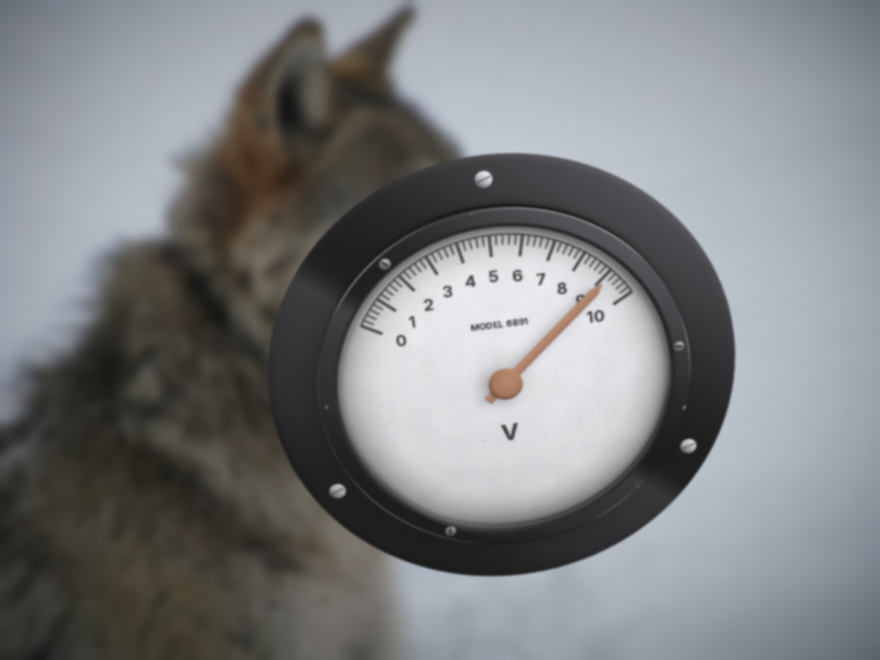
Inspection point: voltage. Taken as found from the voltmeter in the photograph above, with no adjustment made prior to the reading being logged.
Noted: 9 V
